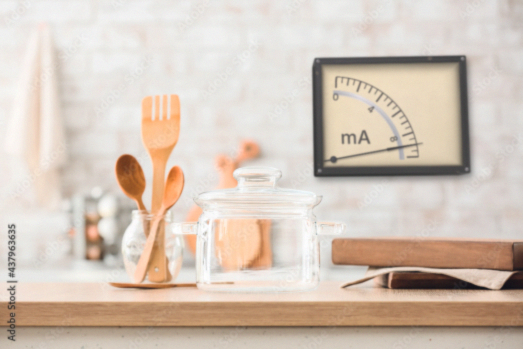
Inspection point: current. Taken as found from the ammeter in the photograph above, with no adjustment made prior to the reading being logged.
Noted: 9 mA
